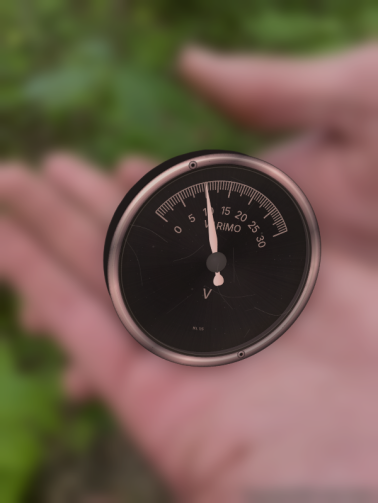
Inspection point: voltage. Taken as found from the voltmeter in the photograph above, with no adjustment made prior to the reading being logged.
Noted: 10 V
